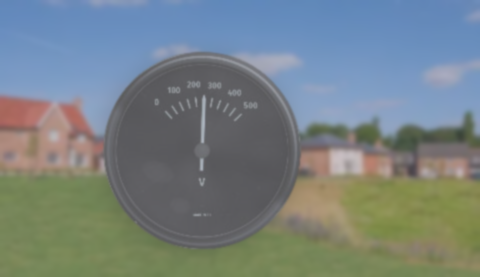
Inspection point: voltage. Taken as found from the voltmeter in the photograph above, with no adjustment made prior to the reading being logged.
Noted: 250 V
